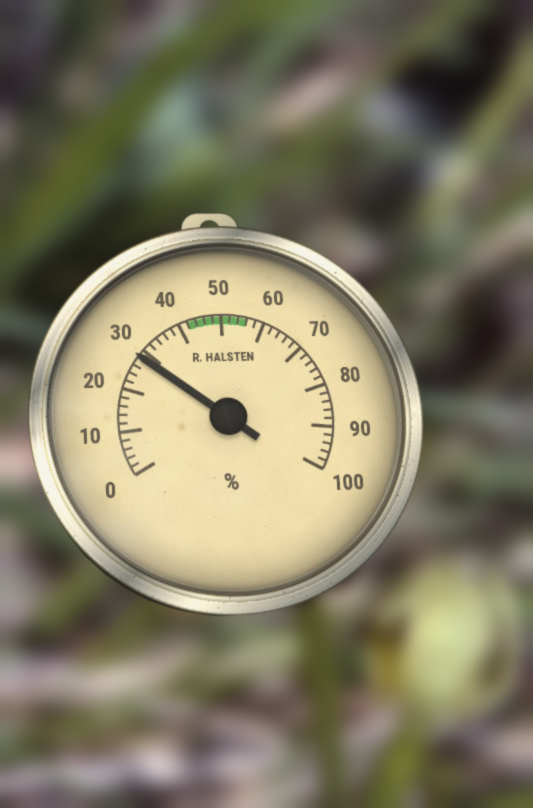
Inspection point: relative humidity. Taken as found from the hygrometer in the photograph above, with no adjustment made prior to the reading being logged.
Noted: 28 %
